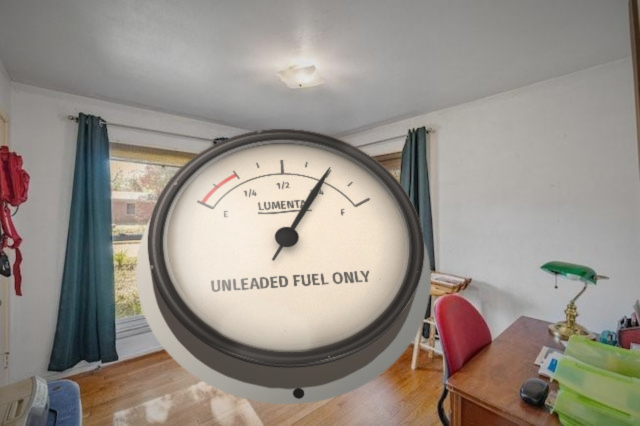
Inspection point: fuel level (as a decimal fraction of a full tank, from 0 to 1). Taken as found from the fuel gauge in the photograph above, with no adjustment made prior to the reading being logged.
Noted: 0.75
